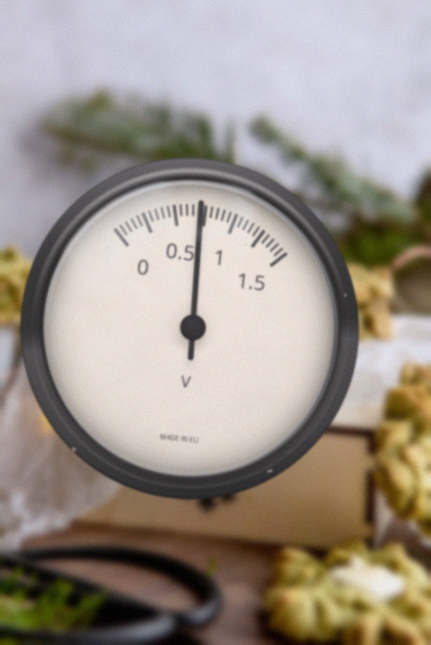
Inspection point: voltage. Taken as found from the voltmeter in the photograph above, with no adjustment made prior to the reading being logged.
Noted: 0.7 V
